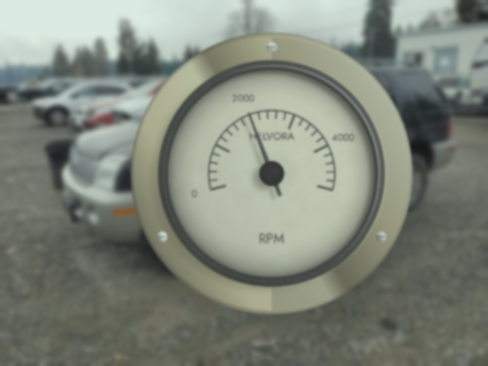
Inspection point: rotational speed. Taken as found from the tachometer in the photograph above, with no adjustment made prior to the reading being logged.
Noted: 2000 rpm
